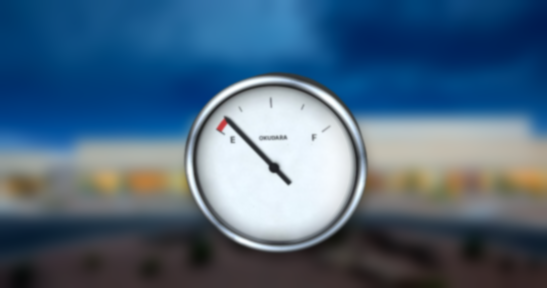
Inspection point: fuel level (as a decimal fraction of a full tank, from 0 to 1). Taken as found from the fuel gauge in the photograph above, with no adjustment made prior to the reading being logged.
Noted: 0.125
